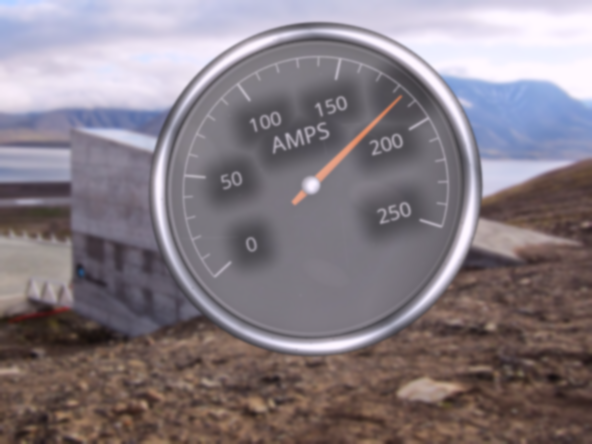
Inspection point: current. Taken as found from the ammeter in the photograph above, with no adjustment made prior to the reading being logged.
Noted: 185 A
